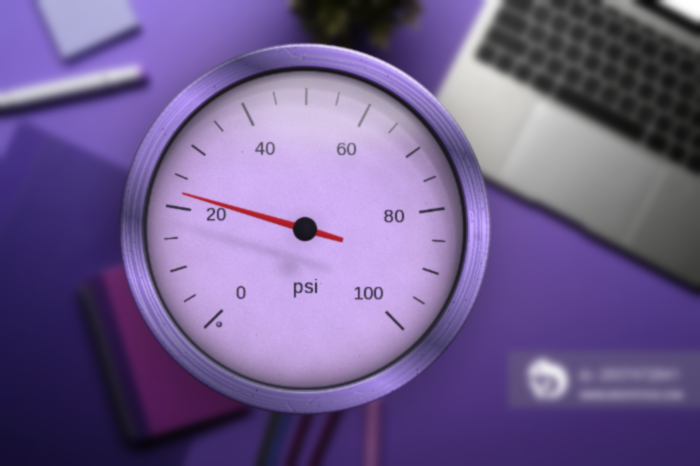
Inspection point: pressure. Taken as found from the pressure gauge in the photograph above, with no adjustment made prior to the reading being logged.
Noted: 22.5 psi
